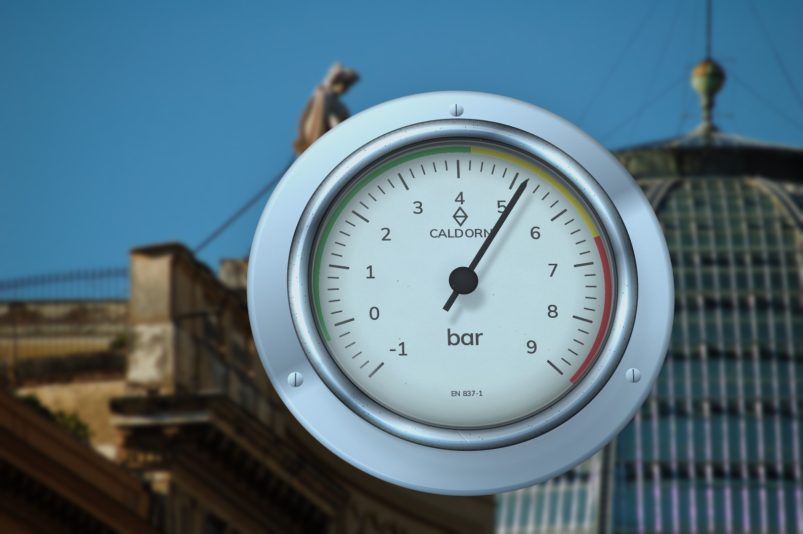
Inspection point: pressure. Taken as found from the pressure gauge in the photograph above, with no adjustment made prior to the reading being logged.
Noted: 5.2 bar
